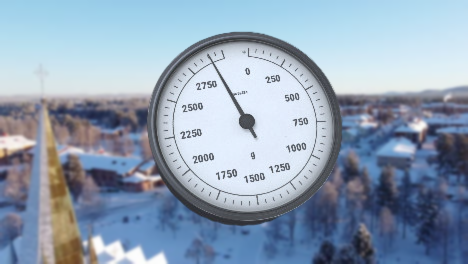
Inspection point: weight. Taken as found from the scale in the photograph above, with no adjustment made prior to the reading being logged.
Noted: 2900 g
